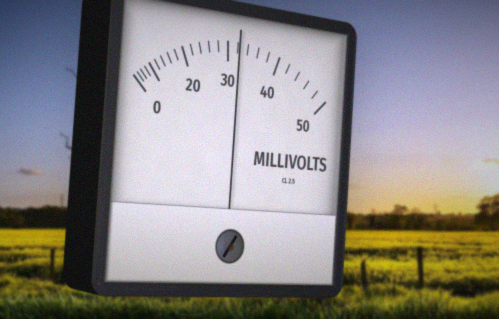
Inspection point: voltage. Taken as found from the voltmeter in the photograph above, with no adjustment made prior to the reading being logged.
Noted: 32 mV
